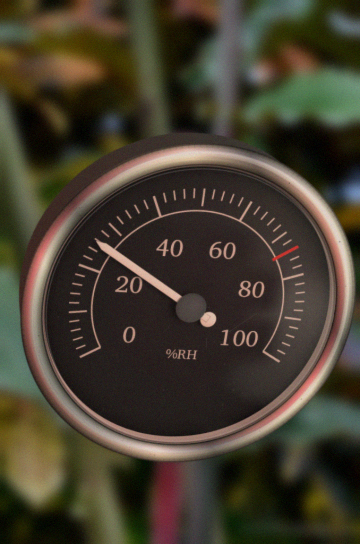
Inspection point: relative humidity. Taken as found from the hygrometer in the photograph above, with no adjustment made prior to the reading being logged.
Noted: 26 %
